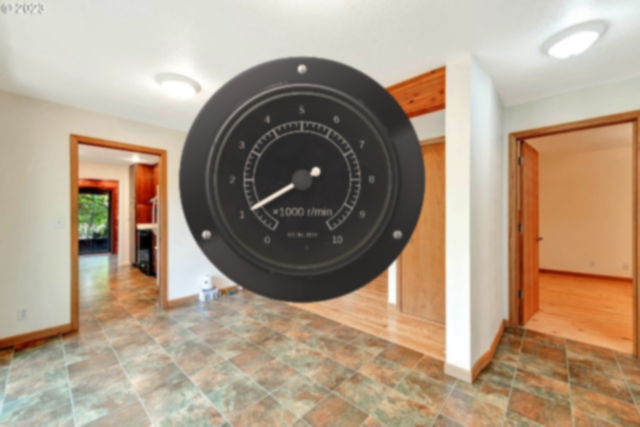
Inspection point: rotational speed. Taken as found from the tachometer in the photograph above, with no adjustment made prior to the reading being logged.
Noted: 1000 rpm
